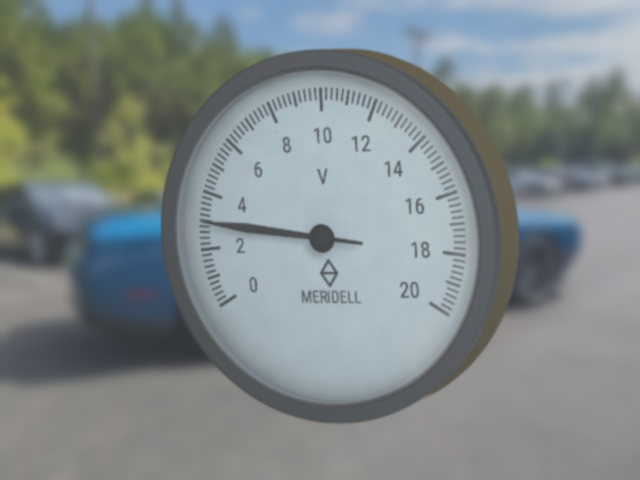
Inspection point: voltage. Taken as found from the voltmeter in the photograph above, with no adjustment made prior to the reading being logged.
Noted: 3 V
